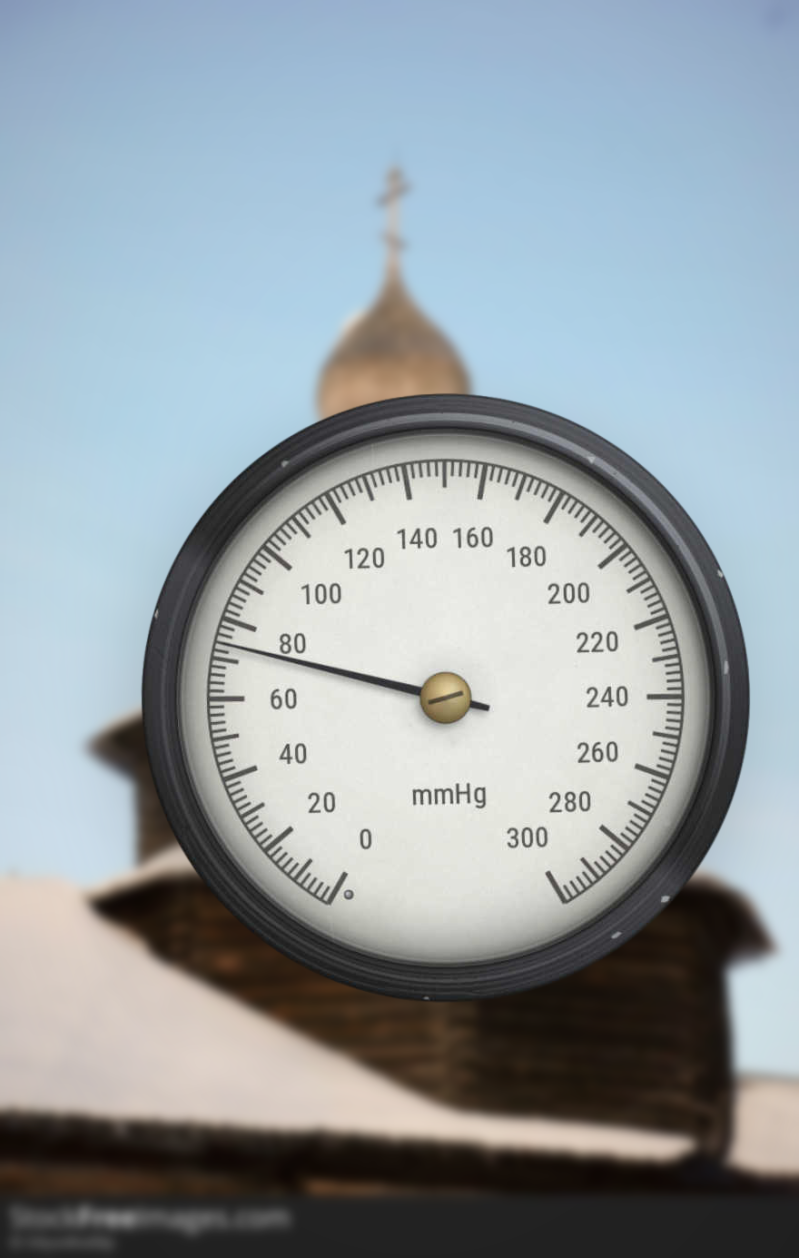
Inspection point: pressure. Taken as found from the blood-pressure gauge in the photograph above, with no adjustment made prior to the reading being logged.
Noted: 74 mmHg
